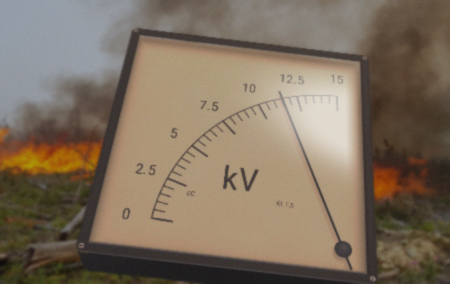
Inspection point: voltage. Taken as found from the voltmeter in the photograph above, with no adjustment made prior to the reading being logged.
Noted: 11.5 kV
